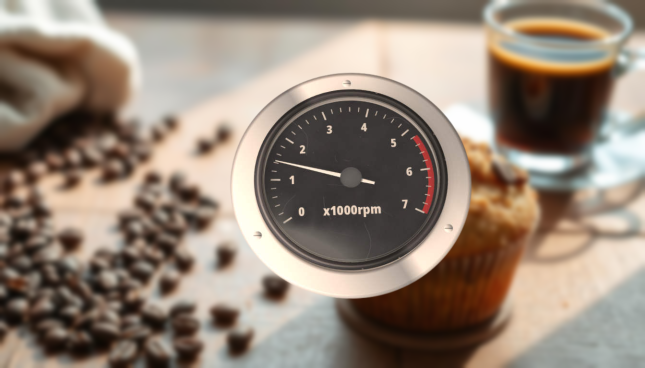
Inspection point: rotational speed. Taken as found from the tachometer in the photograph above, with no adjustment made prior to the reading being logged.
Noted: 1400 rpm
